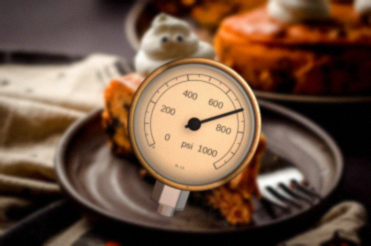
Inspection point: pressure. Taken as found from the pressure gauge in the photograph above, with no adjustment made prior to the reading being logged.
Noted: 700 psi
